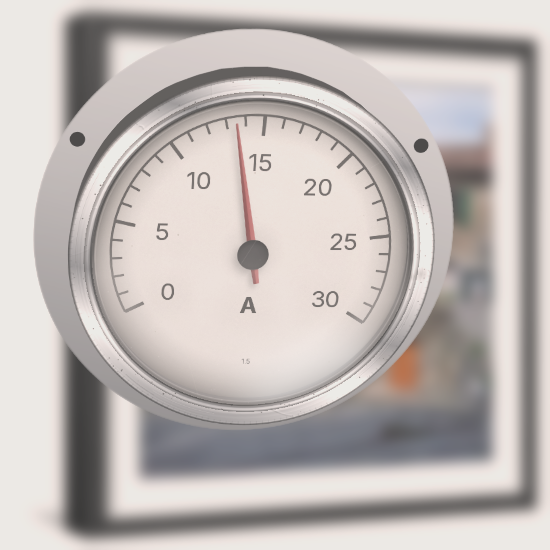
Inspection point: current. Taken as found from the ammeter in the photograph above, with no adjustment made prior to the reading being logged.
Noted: 13.5 A
